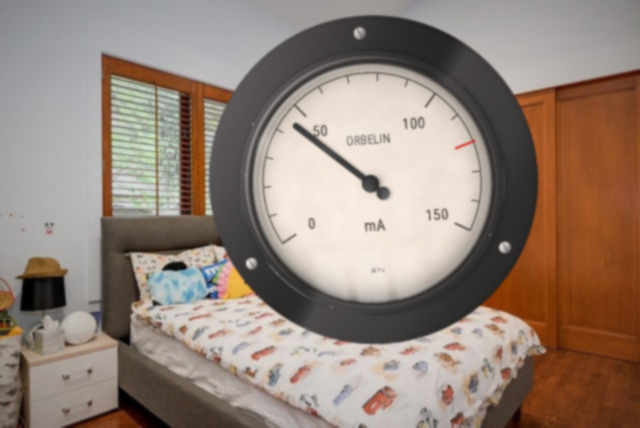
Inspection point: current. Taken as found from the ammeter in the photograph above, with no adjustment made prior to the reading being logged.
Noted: 45 mA
